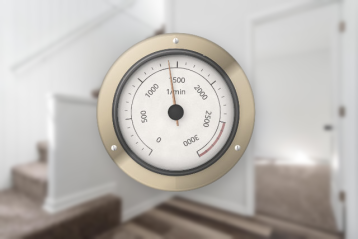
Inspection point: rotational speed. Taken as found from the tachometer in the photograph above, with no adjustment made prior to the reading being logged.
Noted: 1400 rpm
